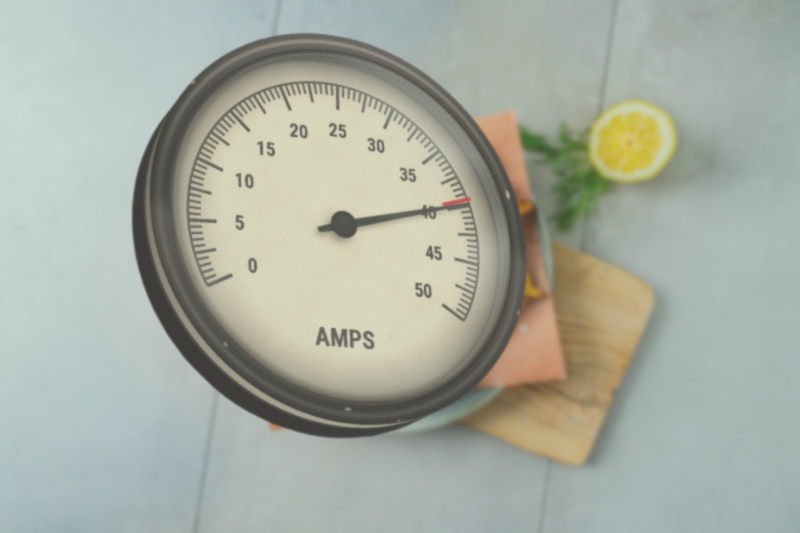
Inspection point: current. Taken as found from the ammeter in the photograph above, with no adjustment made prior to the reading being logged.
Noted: 40 A
